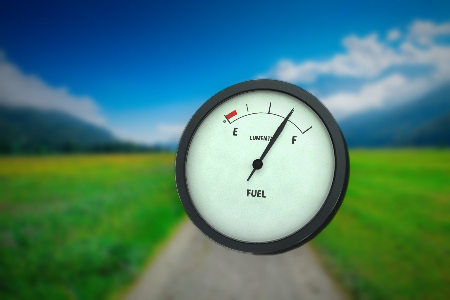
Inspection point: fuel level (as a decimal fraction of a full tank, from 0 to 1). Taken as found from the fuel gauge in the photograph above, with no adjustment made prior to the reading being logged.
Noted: 0.75
